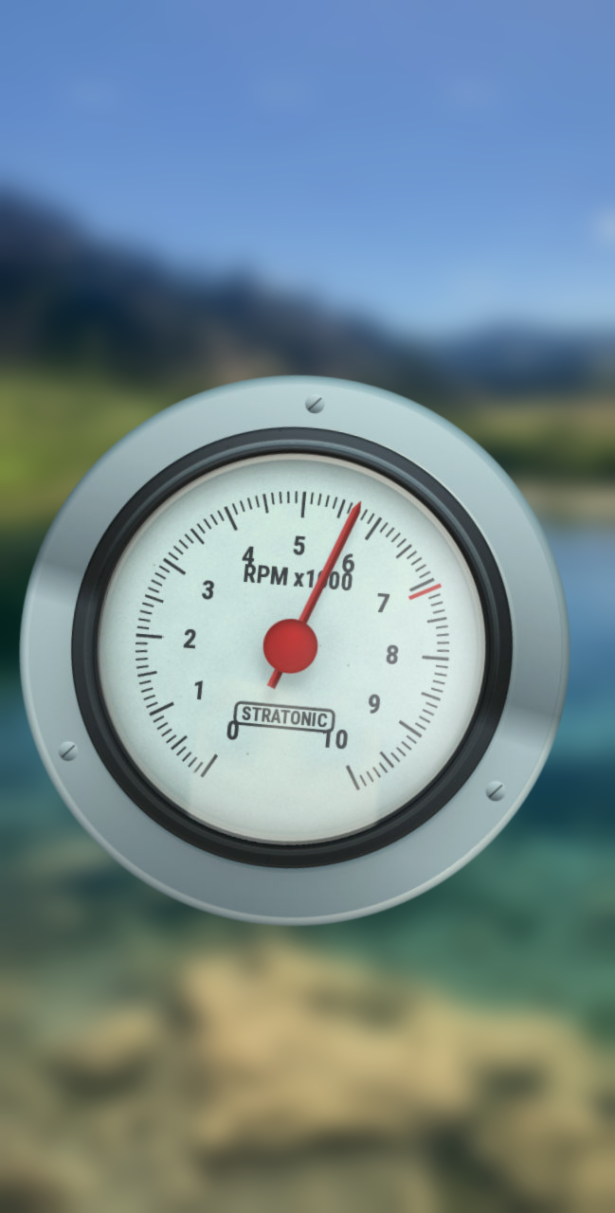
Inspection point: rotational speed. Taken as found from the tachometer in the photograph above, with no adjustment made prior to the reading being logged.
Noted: 5700 rpm
